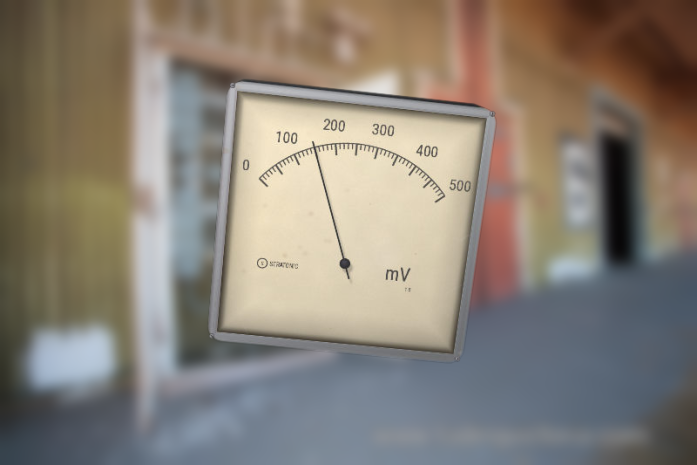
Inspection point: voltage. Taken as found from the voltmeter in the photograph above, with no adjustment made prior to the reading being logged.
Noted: 150 mV
